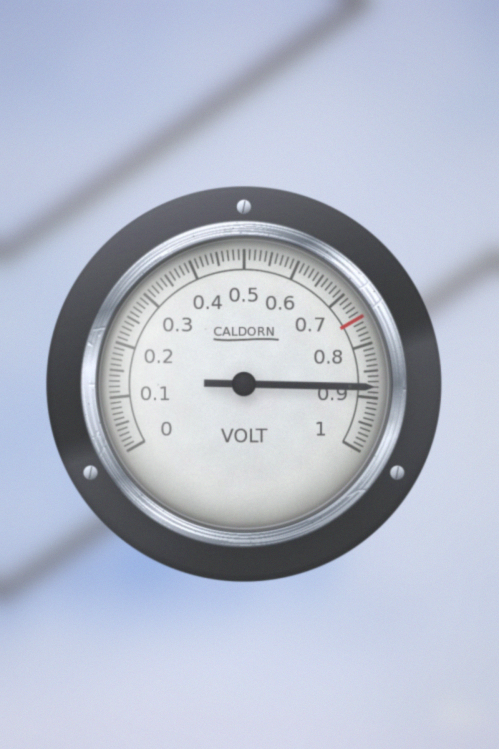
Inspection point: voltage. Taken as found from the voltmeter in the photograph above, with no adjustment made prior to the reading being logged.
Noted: 0.88 V
